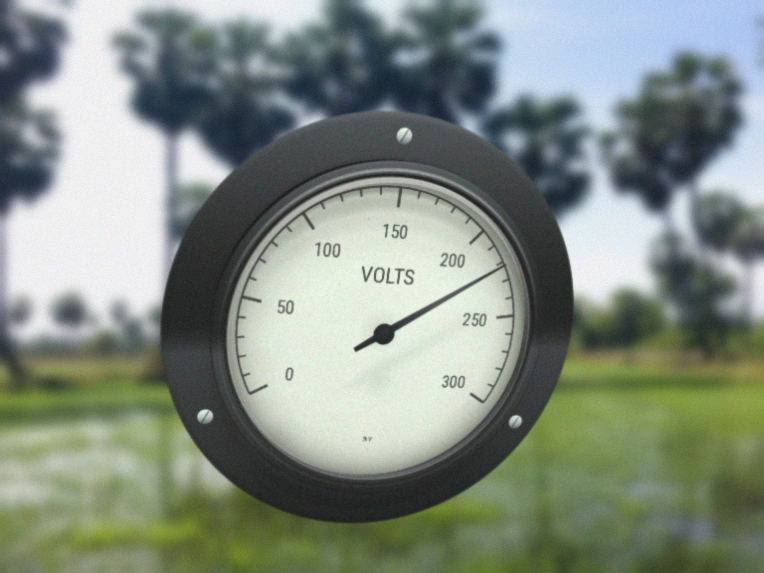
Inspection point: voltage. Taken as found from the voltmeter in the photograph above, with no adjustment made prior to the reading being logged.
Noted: 220 V
